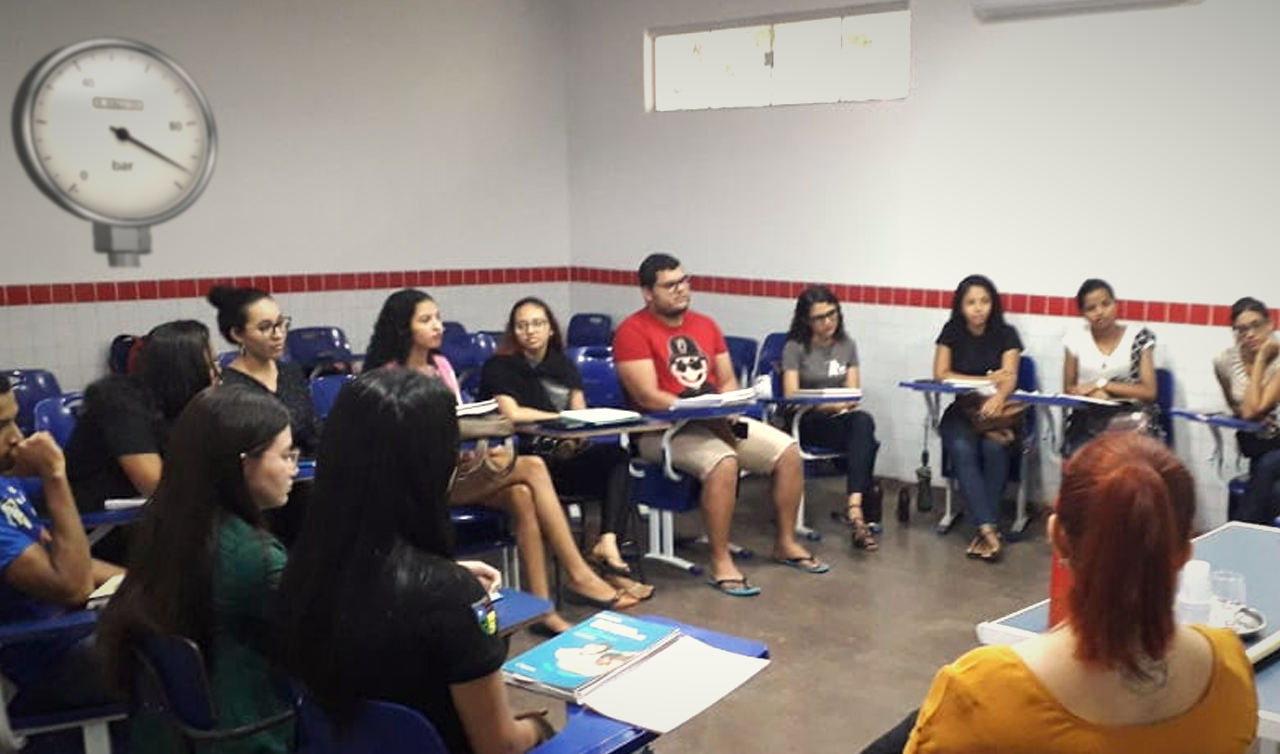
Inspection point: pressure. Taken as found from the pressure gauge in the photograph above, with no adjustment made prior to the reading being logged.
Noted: 95 bar
